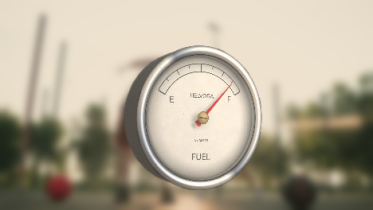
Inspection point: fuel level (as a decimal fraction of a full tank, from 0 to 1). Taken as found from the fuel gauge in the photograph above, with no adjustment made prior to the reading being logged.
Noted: 0.875
